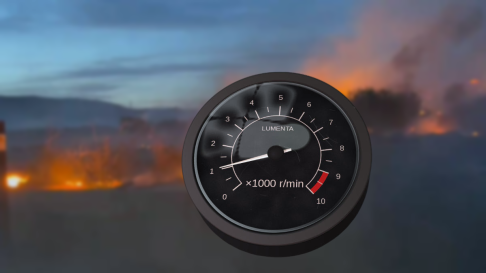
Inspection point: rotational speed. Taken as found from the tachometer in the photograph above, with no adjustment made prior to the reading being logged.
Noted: 1000 rpm
